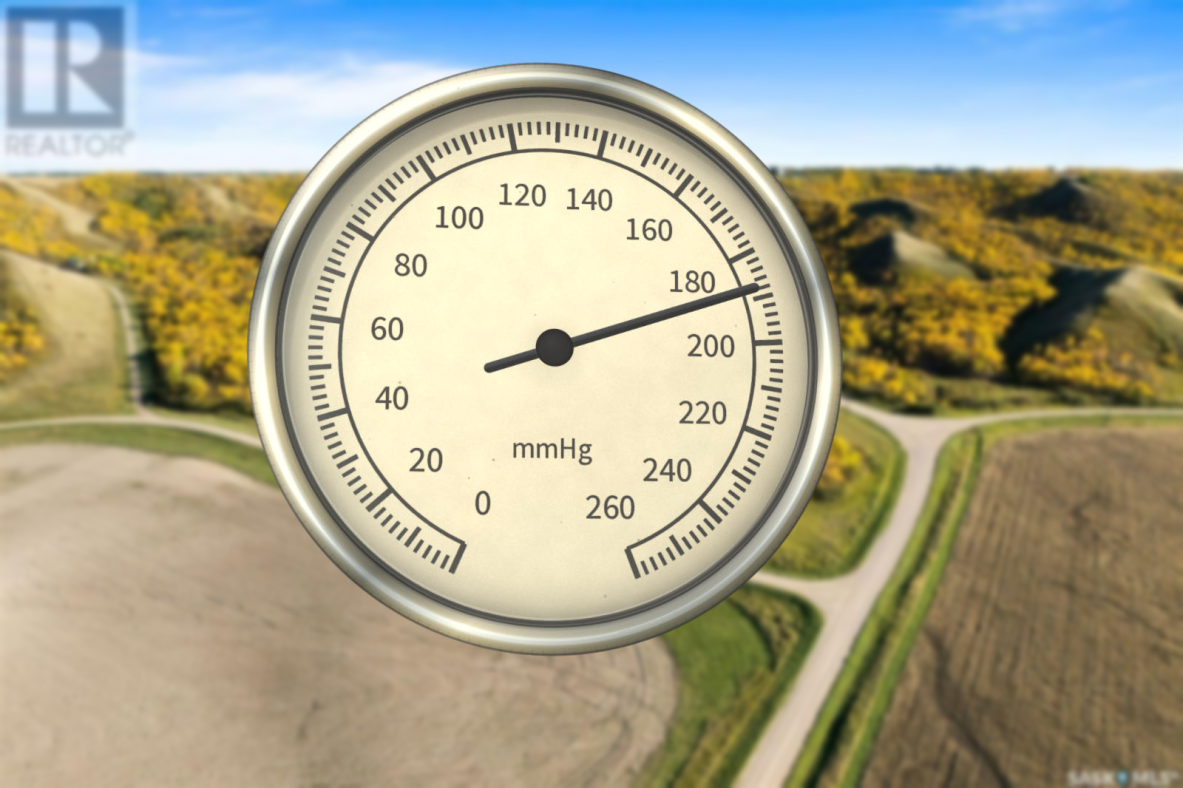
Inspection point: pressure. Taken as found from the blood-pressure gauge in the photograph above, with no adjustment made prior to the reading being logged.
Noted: 188 mmHg
